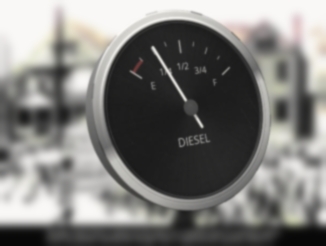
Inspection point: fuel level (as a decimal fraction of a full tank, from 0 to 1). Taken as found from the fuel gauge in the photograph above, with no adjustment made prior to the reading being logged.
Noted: 0.25
